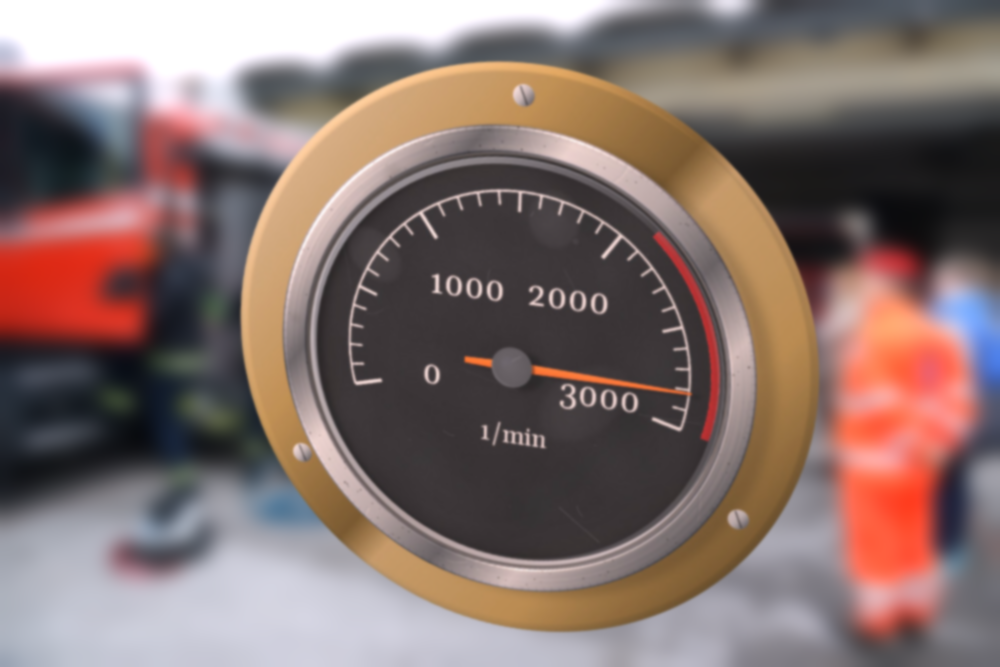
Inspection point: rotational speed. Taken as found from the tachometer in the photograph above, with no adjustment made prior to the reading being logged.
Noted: 2800 rpm
